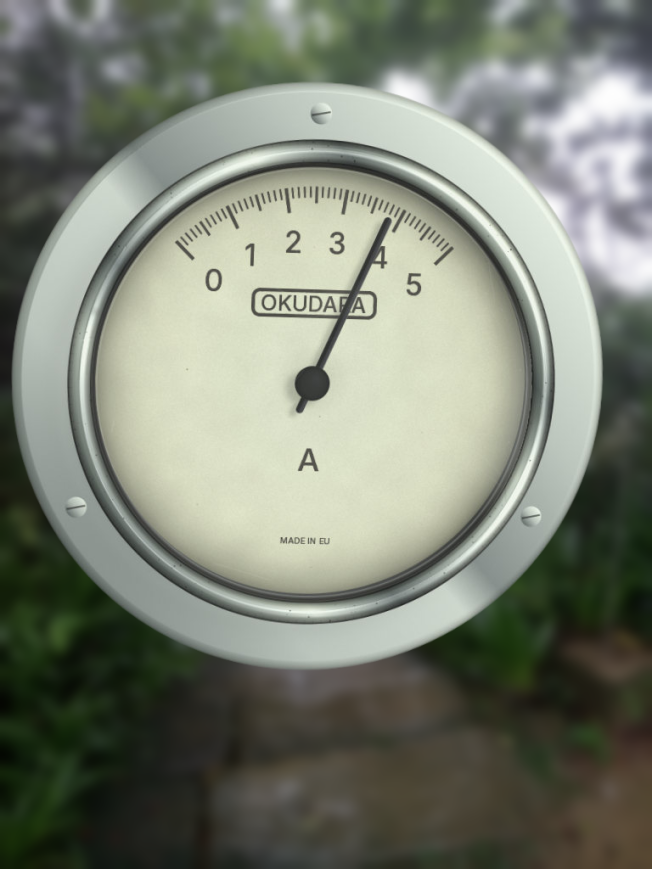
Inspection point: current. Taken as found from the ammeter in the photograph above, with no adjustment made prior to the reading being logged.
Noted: 3.8 A
